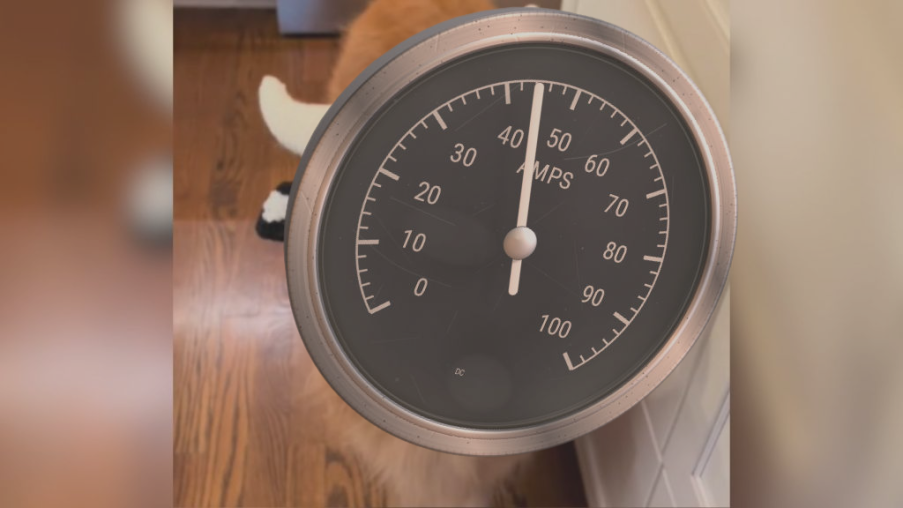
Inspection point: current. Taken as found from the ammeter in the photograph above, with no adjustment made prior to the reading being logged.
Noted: 44 A
